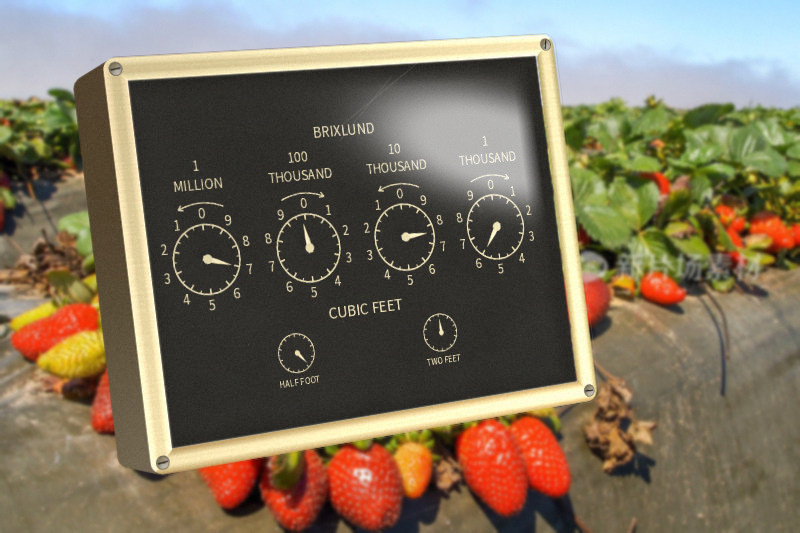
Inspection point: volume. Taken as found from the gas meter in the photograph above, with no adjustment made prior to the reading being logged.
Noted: 697600 ft³
